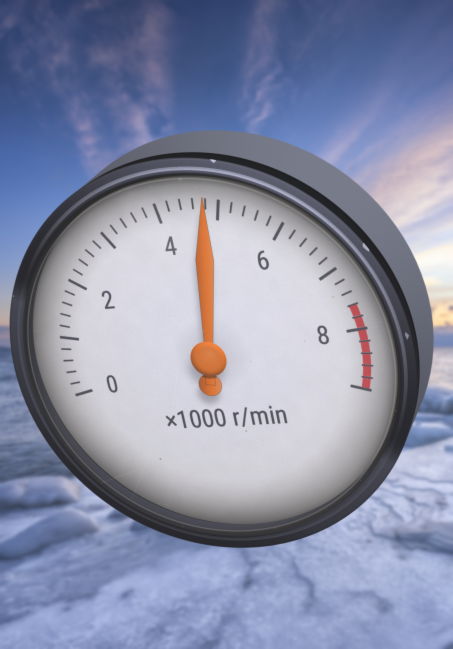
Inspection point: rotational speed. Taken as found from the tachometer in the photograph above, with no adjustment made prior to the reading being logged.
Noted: 4800 rpm
